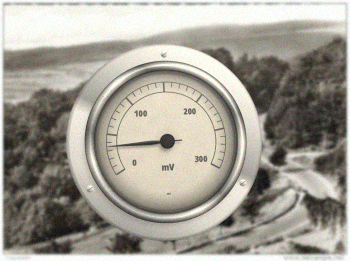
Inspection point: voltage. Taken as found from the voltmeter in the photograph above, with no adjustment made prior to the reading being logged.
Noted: 35 mV
